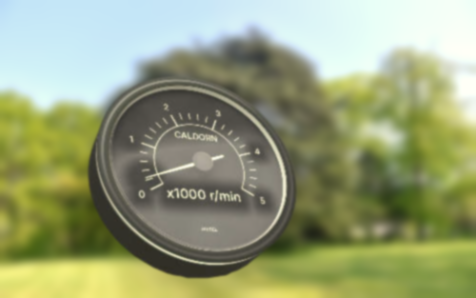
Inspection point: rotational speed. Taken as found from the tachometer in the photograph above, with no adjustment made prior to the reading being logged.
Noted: 200 rpm
